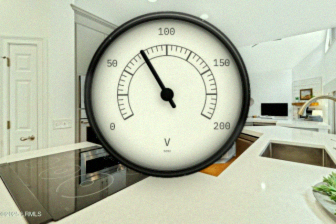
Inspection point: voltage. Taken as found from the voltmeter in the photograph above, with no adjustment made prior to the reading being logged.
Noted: 75 V
